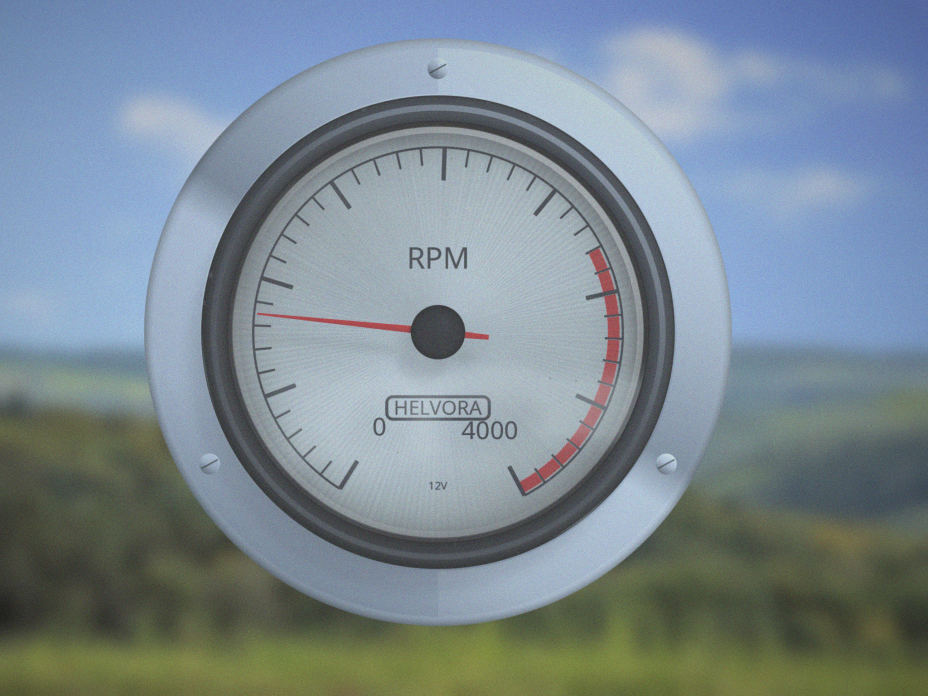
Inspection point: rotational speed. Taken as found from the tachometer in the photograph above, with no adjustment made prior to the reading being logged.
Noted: 850 rpm
